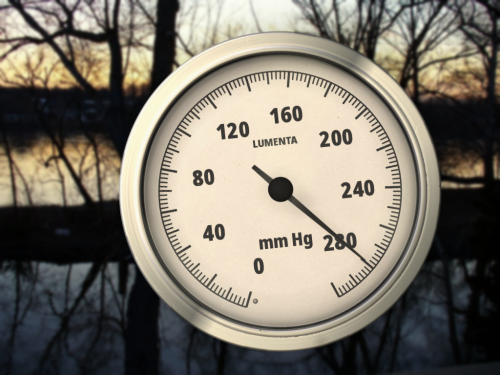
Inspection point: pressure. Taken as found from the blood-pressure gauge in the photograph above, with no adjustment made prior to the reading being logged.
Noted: 280 mmHg
